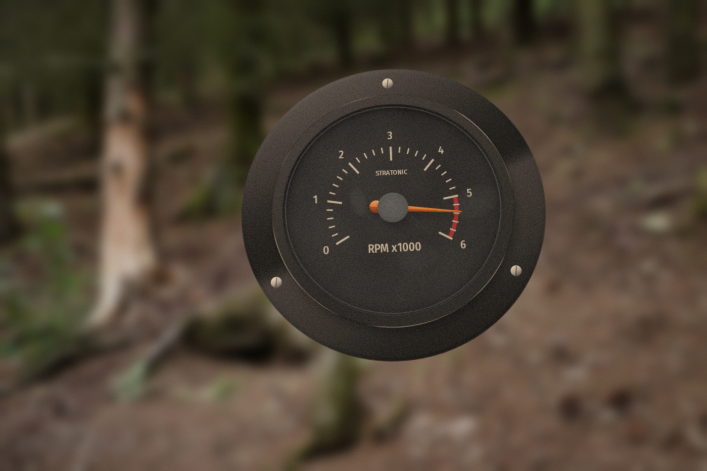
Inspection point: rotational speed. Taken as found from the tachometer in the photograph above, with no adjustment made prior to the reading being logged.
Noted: 5400 rpm
